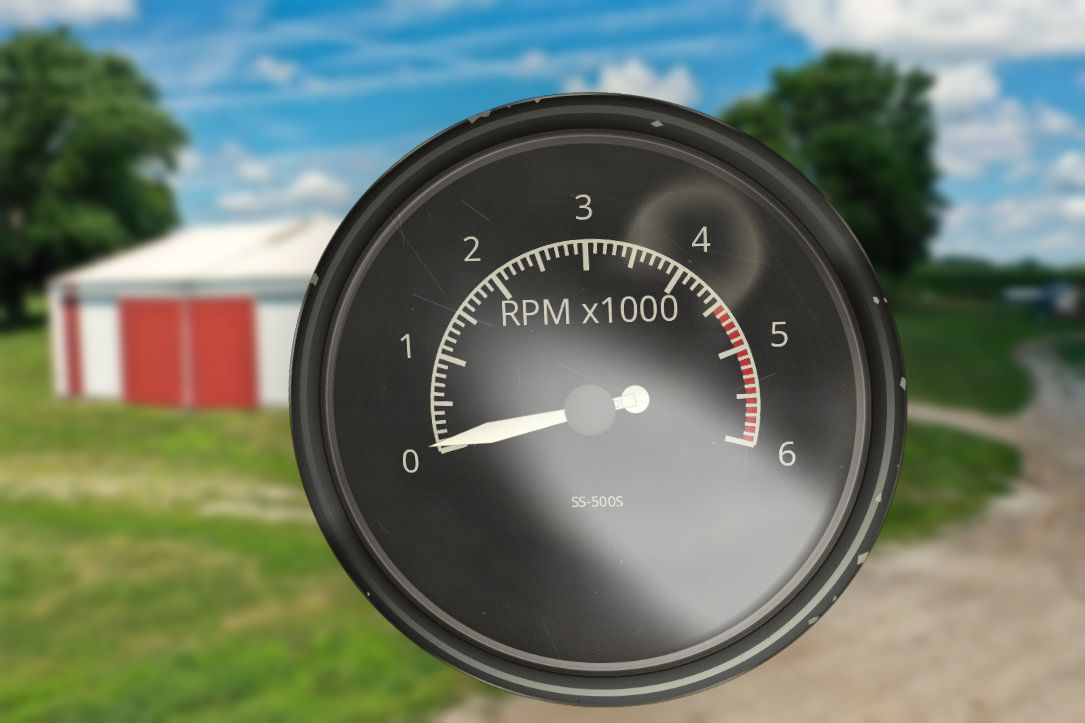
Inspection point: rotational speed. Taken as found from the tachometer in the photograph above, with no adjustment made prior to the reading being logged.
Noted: 100 rpm
